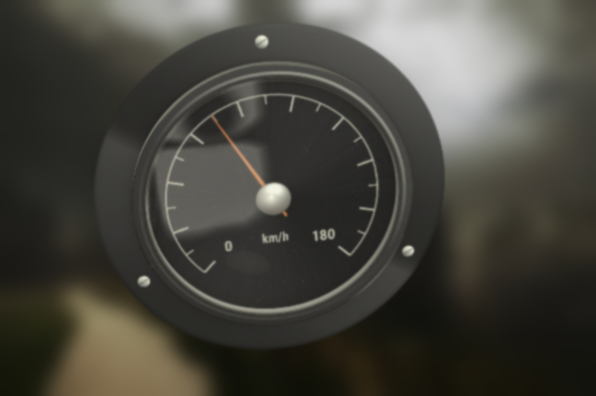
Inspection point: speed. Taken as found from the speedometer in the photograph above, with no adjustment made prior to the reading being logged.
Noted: 70 km/h
